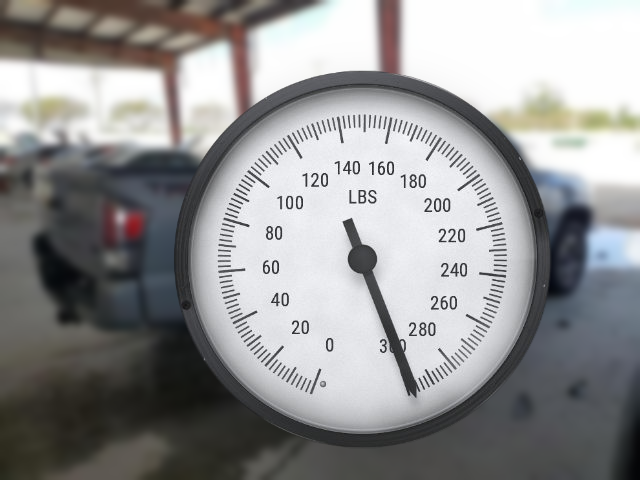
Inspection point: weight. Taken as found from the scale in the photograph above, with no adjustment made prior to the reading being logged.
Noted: 298 lb
